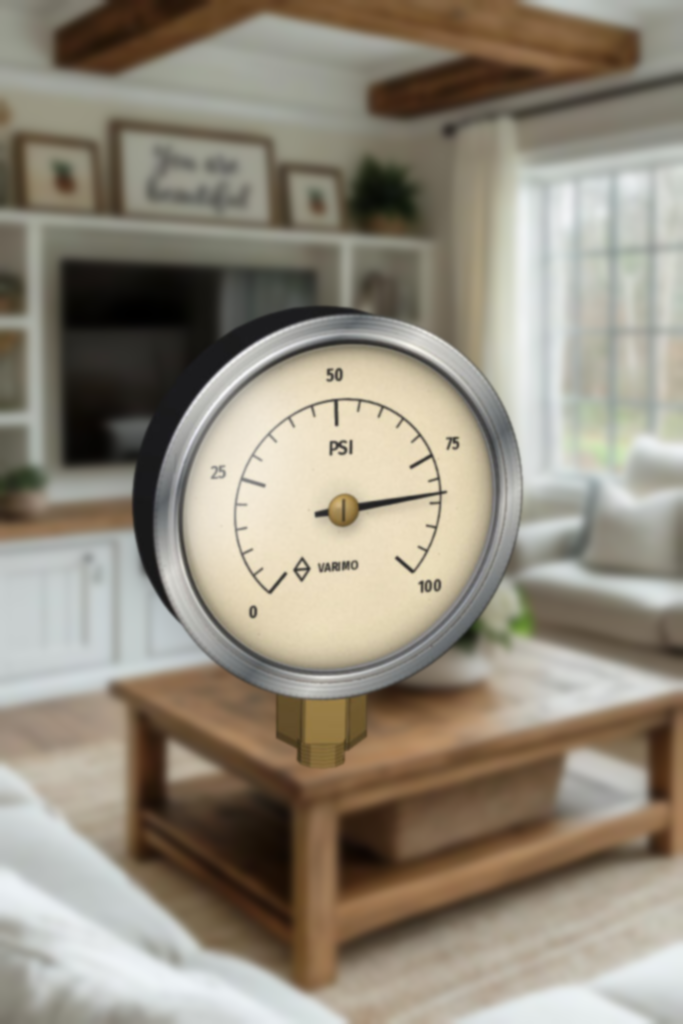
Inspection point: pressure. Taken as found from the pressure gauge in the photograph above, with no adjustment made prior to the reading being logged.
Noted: 82.5 psi
